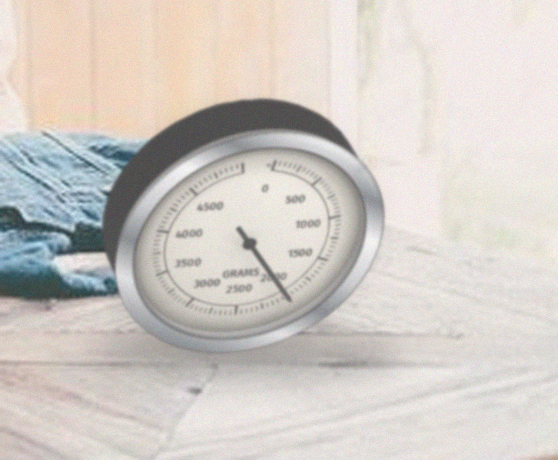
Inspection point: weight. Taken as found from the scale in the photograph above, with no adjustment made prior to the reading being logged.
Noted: 2000 g
